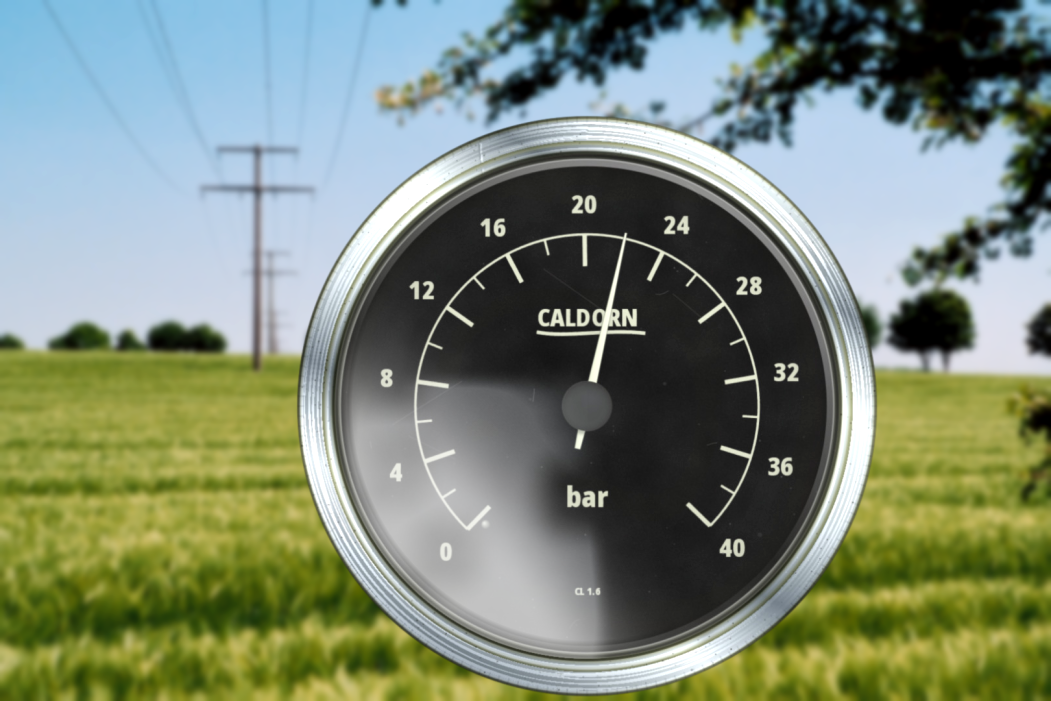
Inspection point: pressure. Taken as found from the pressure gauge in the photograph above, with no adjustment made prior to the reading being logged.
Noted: 22 bar
